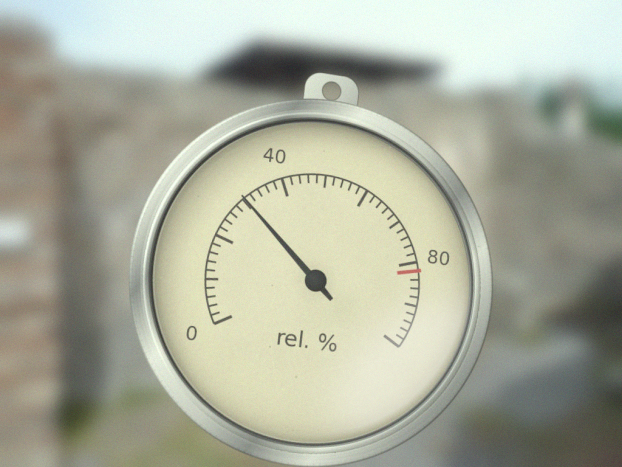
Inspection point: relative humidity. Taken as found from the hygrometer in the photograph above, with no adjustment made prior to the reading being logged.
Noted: 30 %
